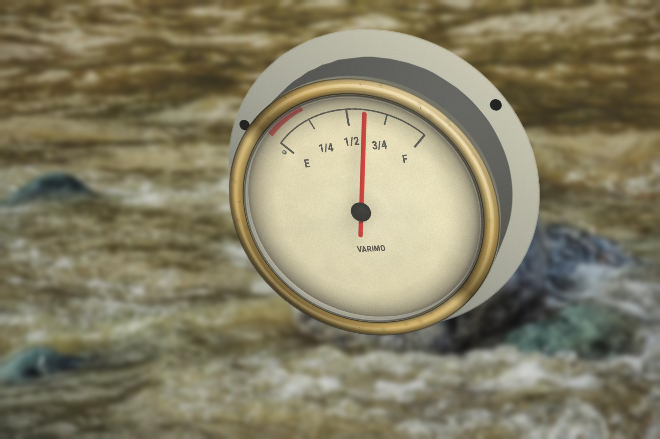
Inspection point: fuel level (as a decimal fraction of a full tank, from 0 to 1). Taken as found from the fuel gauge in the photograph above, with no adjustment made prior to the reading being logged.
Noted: 0.625
